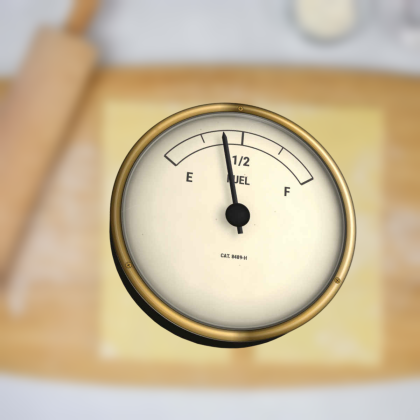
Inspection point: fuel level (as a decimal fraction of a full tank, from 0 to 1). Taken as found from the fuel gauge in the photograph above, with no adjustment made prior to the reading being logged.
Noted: 0.375
